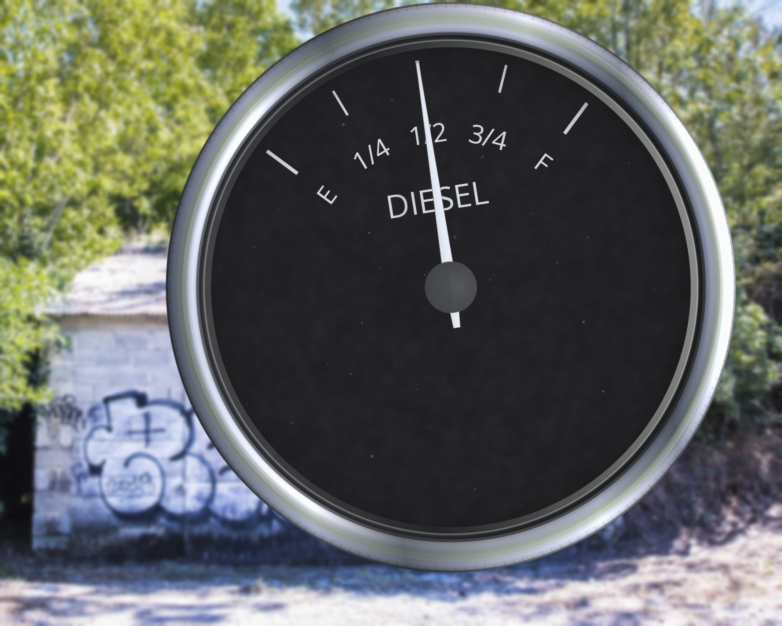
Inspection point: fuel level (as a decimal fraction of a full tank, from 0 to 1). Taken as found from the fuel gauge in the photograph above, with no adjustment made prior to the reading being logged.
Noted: 0.5
